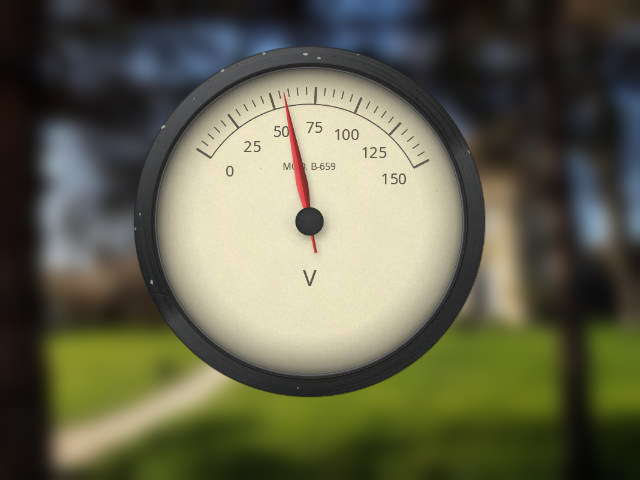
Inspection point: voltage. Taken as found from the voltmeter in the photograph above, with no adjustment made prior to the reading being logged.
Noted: 57.5 V
